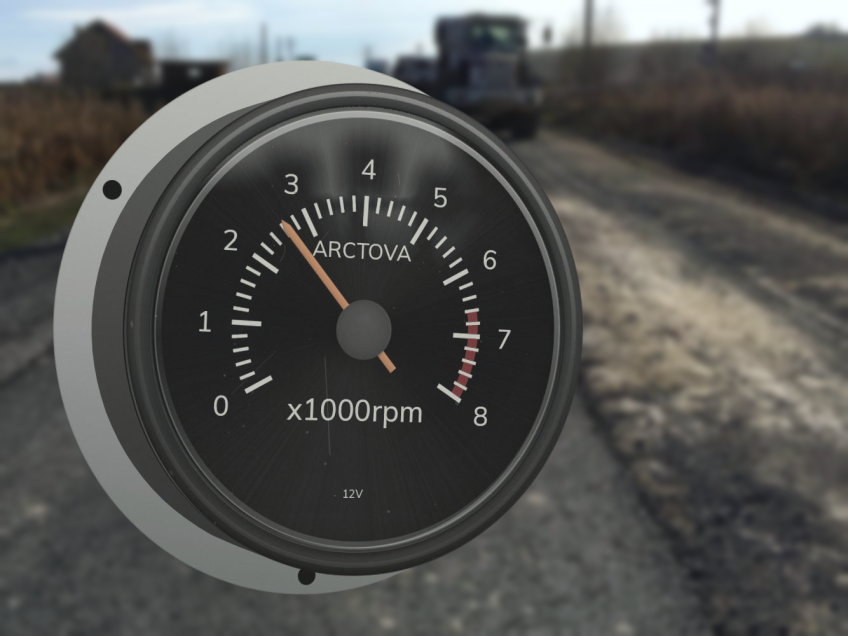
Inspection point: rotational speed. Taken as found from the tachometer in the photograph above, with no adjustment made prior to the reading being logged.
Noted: 2600 rpm
